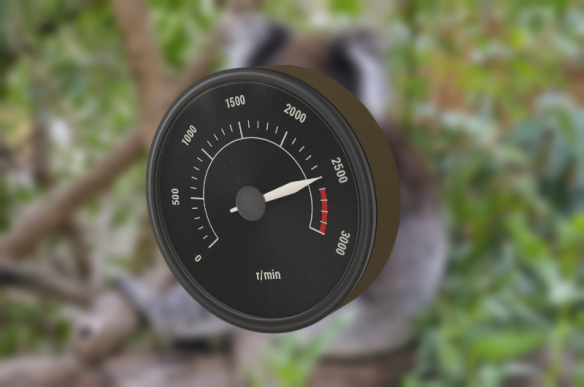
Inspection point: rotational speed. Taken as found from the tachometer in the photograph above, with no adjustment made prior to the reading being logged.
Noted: 2500 rpm
